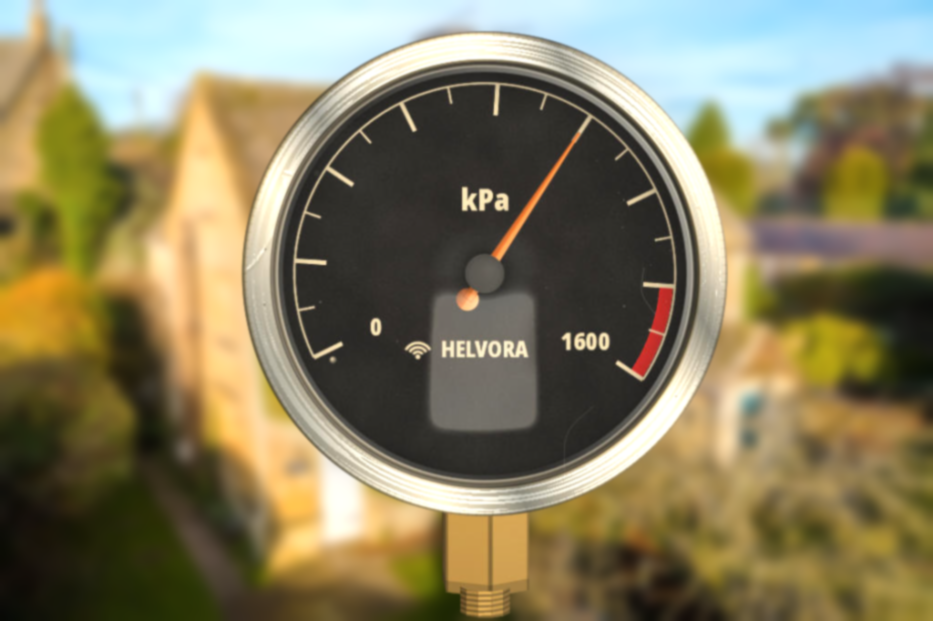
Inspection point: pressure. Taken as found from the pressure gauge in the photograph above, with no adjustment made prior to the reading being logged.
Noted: 1000 kPa
